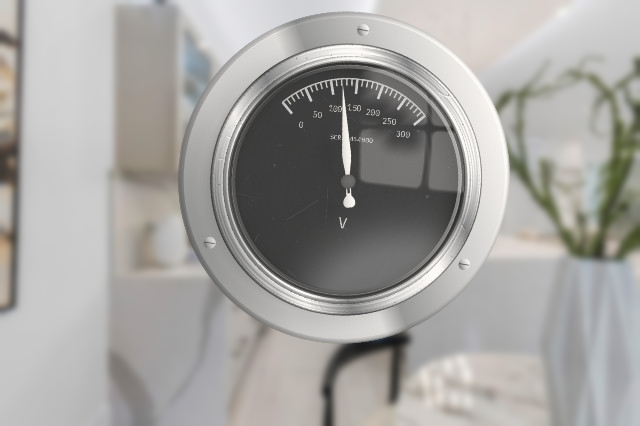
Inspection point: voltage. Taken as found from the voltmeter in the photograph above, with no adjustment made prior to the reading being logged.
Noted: 120 V
